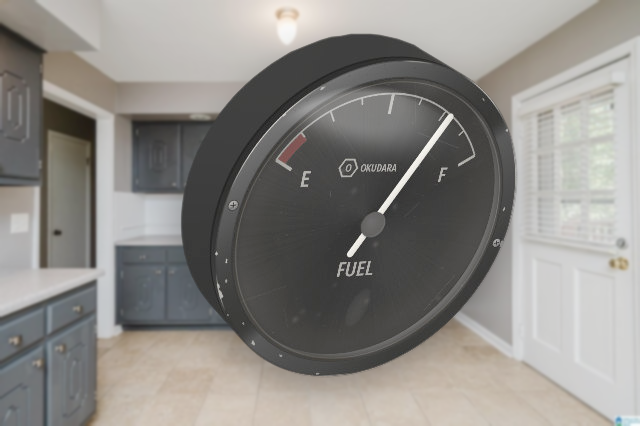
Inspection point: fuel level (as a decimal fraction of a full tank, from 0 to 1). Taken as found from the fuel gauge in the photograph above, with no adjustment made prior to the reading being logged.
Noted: 0.75
